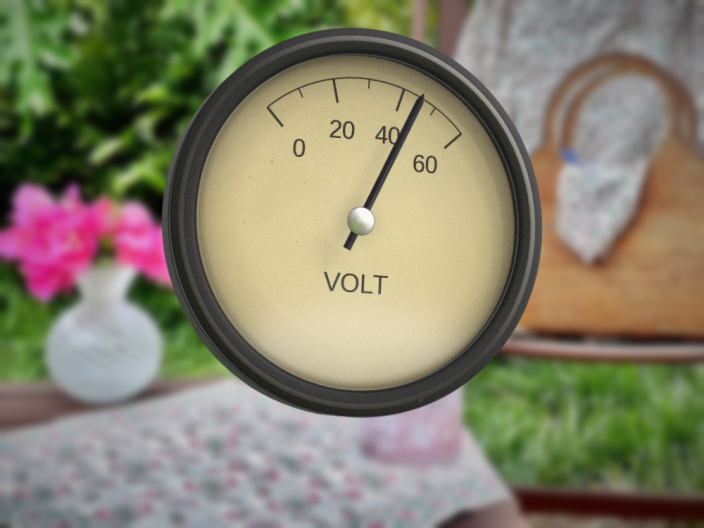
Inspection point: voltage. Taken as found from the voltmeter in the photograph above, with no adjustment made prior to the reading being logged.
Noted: 45 V
